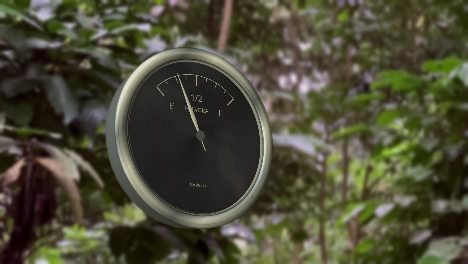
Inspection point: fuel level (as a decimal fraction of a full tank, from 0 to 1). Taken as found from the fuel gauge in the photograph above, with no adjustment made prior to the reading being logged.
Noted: 0.25
